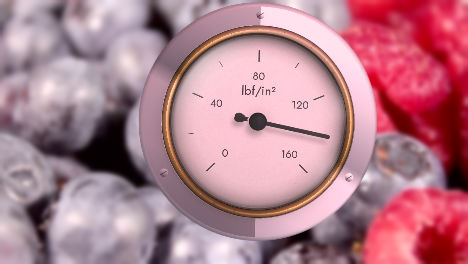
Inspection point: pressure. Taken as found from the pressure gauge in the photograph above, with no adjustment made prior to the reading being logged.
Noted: 140 psi
